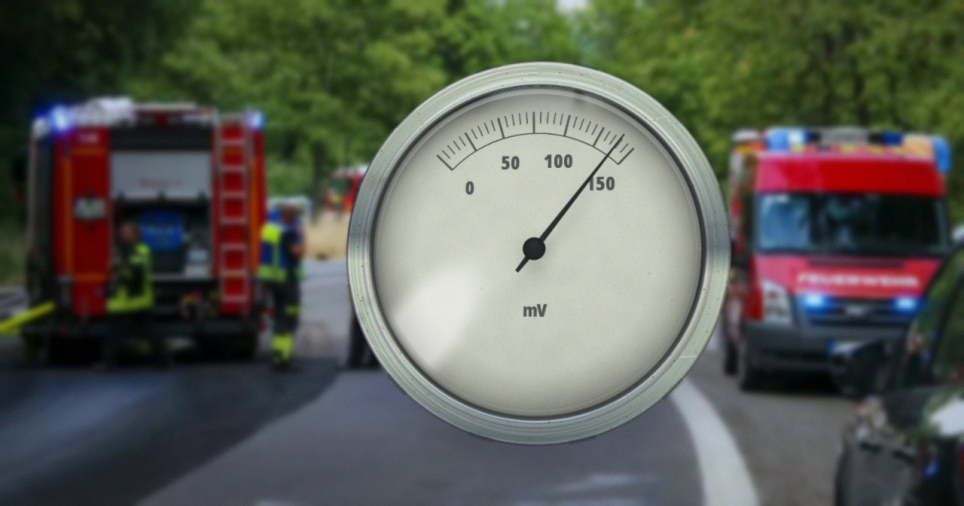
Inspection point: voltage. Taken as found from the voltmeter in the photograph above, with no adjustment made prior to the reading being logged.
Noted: 140 mV
